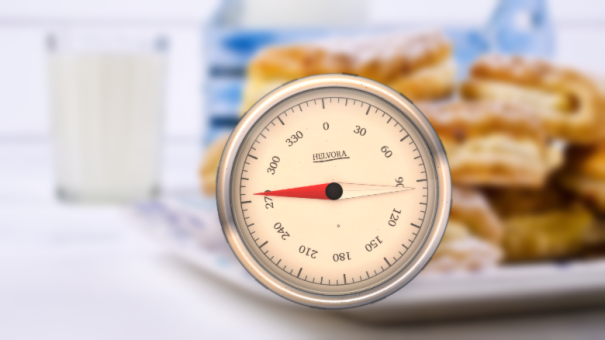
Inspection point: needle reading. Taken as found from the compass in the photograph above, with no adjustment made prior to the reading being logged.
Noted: 275 °
